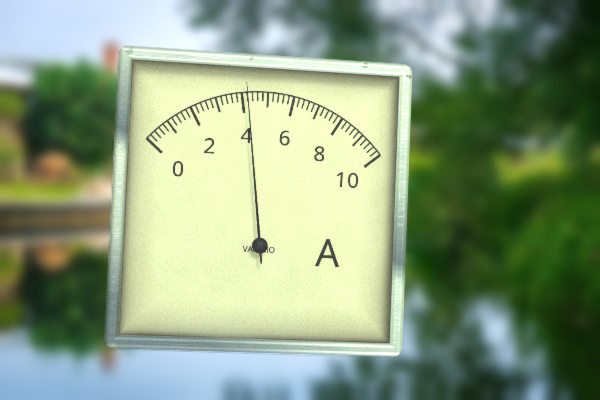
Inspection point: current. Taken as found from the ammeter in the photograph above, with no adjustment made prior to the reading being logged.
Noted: 4.2 A
